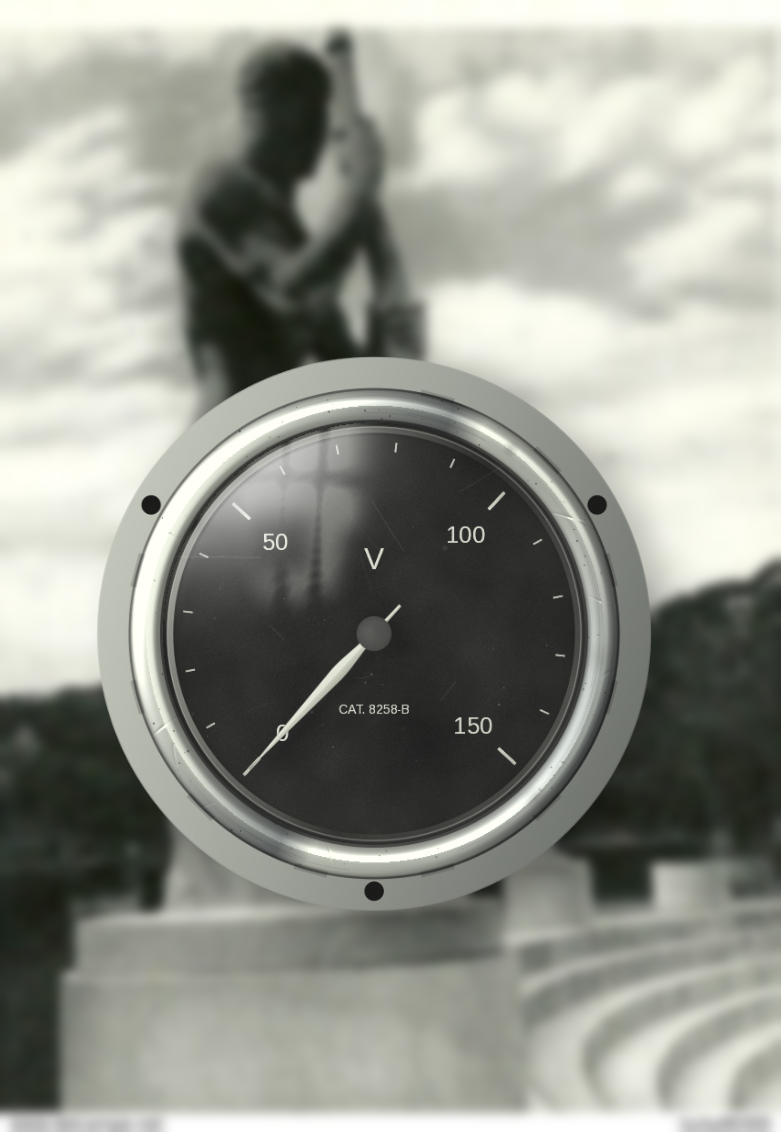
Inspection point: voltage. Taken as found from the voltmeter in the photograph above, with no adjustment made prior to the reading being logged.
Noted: 0 V
